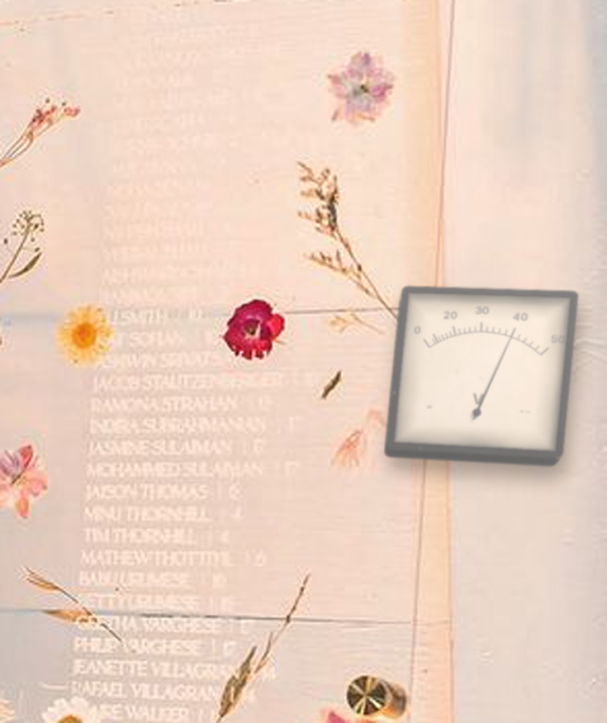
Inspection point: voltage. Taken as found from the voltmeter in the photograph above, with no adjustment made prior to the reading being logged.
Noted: 40 V
